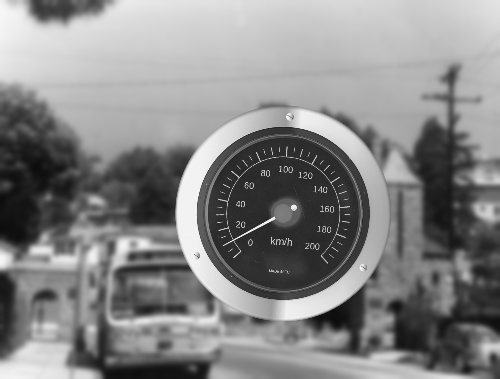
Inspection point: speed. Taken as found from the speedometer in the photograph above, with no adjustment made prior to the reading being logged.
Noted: 10 km/h
